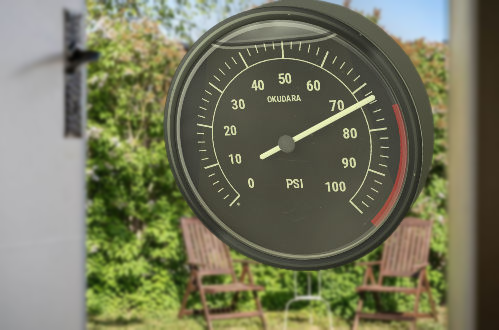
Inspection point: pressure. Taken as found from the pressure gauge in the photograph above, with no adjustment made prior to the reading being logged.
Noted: 73 psi
